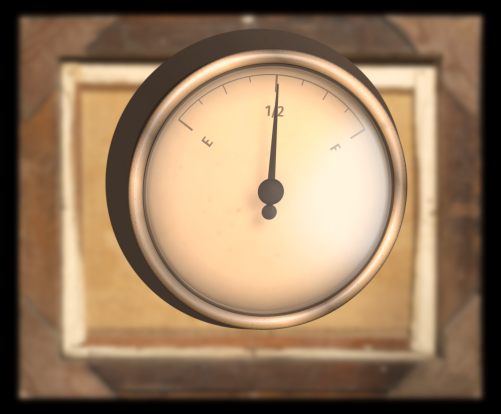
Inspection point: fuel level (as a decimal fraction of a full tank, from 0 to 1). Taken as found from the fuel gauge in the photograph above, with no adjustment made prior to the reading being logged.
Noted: 0.5
